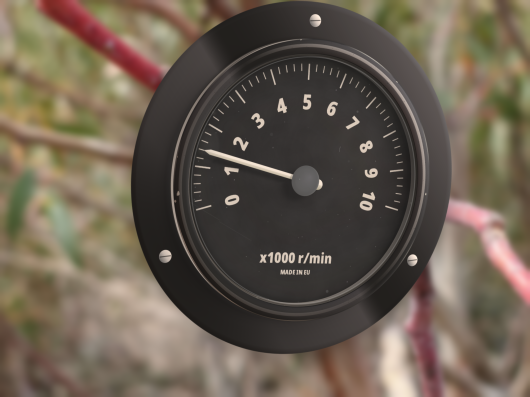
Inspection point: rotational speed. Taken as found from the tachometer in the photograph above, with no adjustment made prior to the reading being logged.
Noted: 1400 rpm
